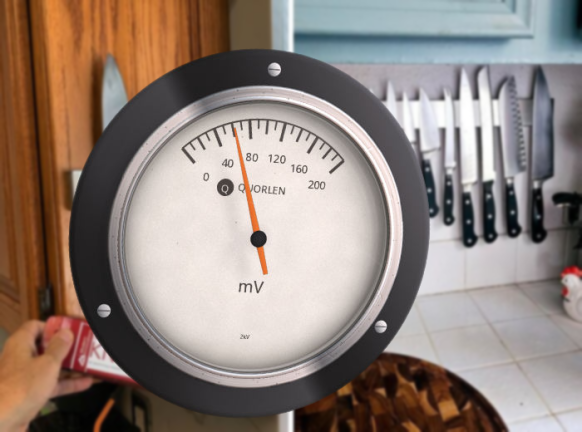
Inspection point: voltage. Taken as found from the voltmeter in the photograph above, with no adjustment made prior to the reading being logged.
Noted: 60 mV
